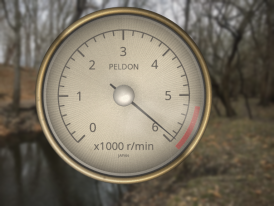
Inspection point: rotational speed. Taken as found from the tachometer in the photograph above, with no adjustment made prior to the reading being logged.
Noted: 5900 rpm
